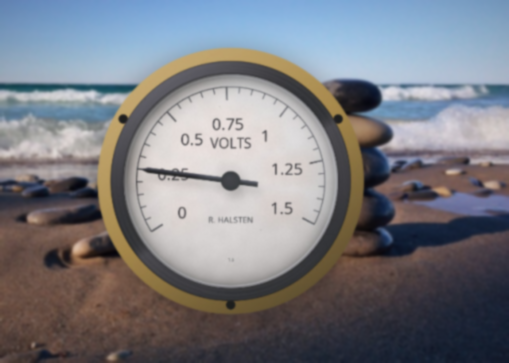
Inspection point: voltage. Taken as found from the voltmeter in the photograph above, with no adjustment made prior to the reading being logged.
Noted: 0.25 V
